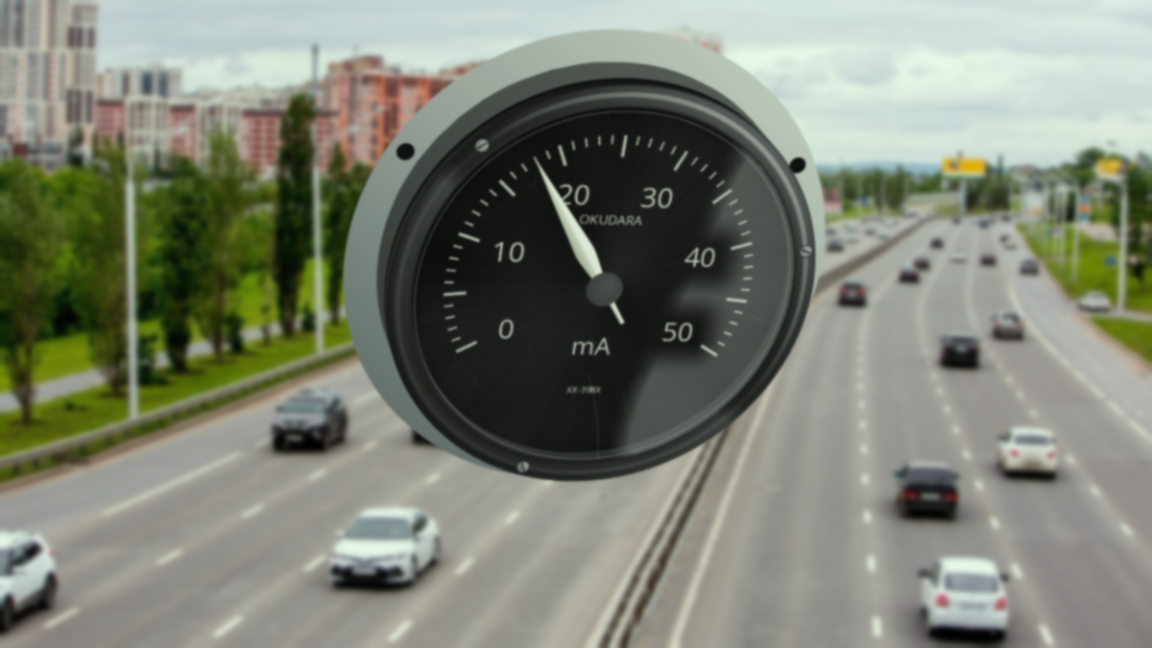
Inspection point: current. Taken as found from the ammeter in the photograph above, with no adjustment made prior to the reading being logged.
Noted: 18 mA
